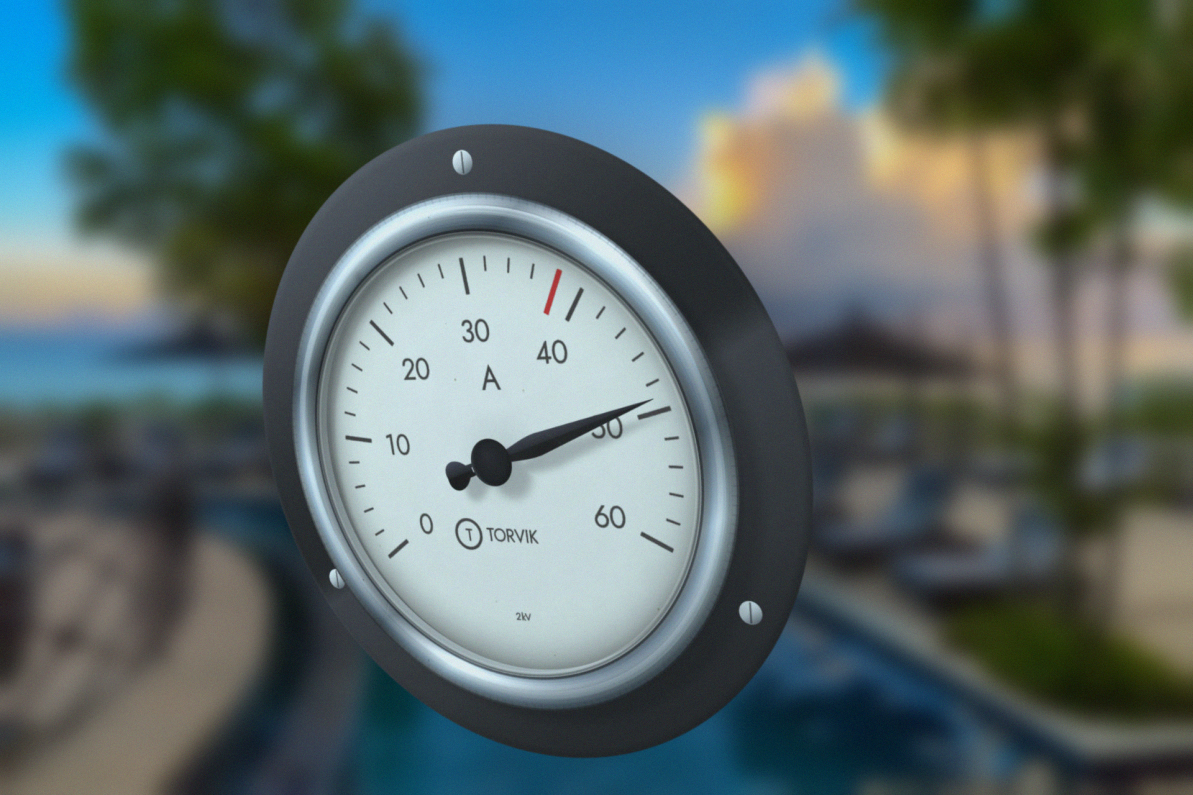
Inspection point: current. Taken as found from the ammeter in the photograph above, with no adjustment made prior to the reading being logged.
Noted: 49 A
